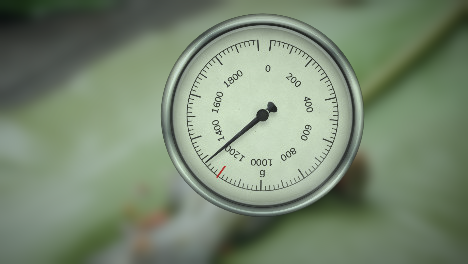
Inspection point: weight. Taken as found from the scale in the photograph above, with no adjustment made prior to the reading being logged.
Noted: 1280 g
